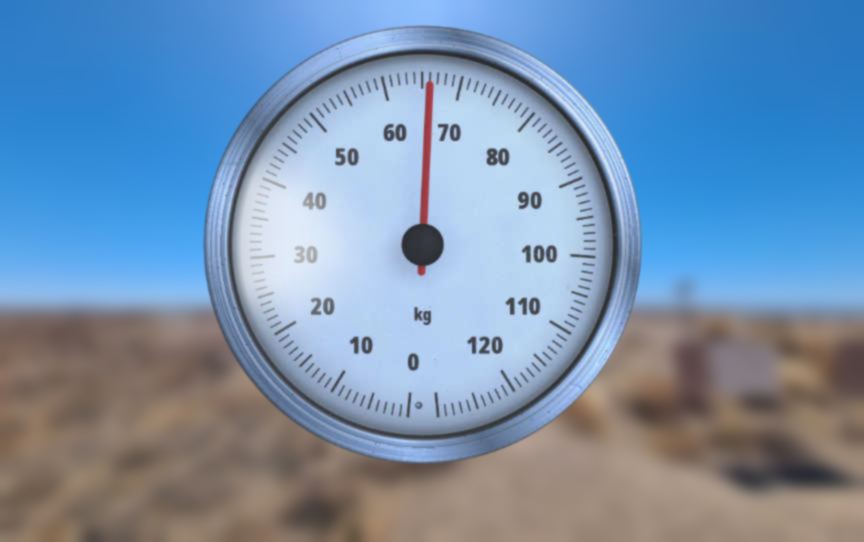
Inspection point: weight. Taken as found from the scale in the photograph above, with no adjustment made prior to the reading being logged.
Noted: 66 kg
